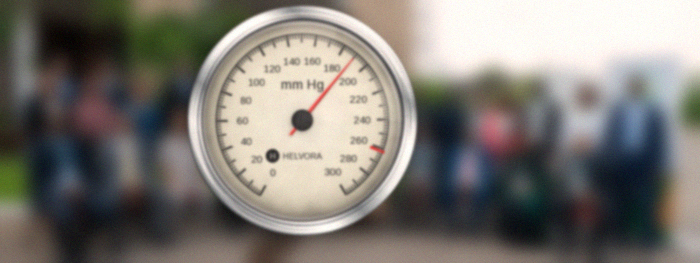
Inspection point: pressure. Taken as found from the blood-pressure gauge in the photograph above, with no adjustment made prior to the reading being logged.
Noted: 190 mmHg
